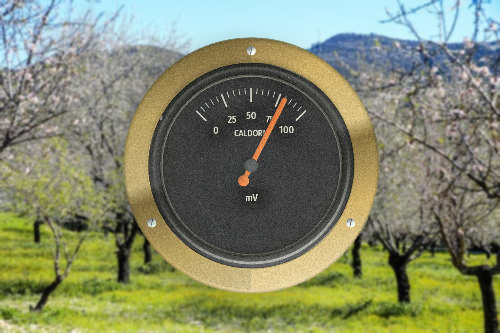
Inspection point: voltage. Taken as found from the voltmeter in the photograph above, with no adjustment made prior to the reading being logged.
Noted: 80 mV
